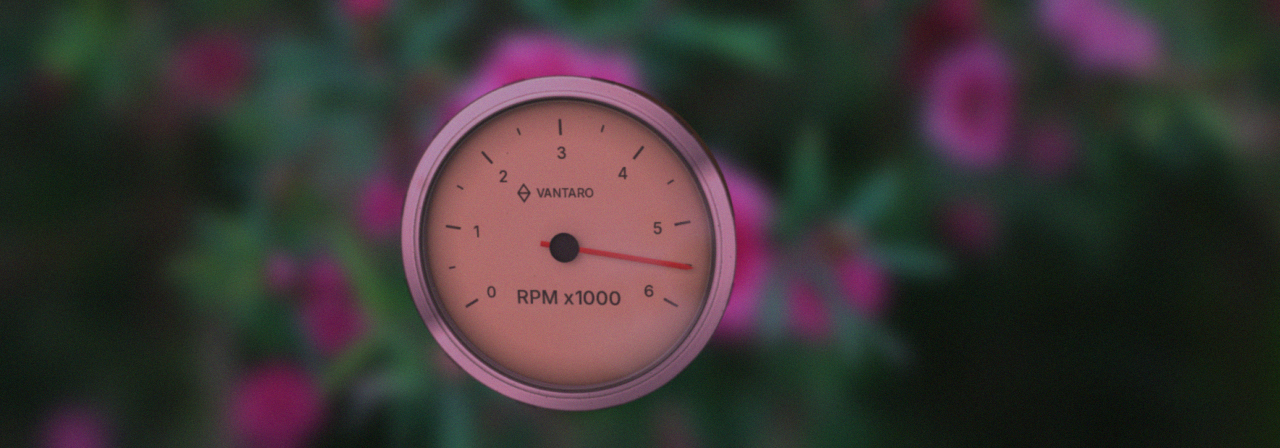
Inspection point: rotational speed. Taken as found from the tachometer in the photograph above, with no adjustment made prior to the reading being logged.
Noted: 5500 rpm
